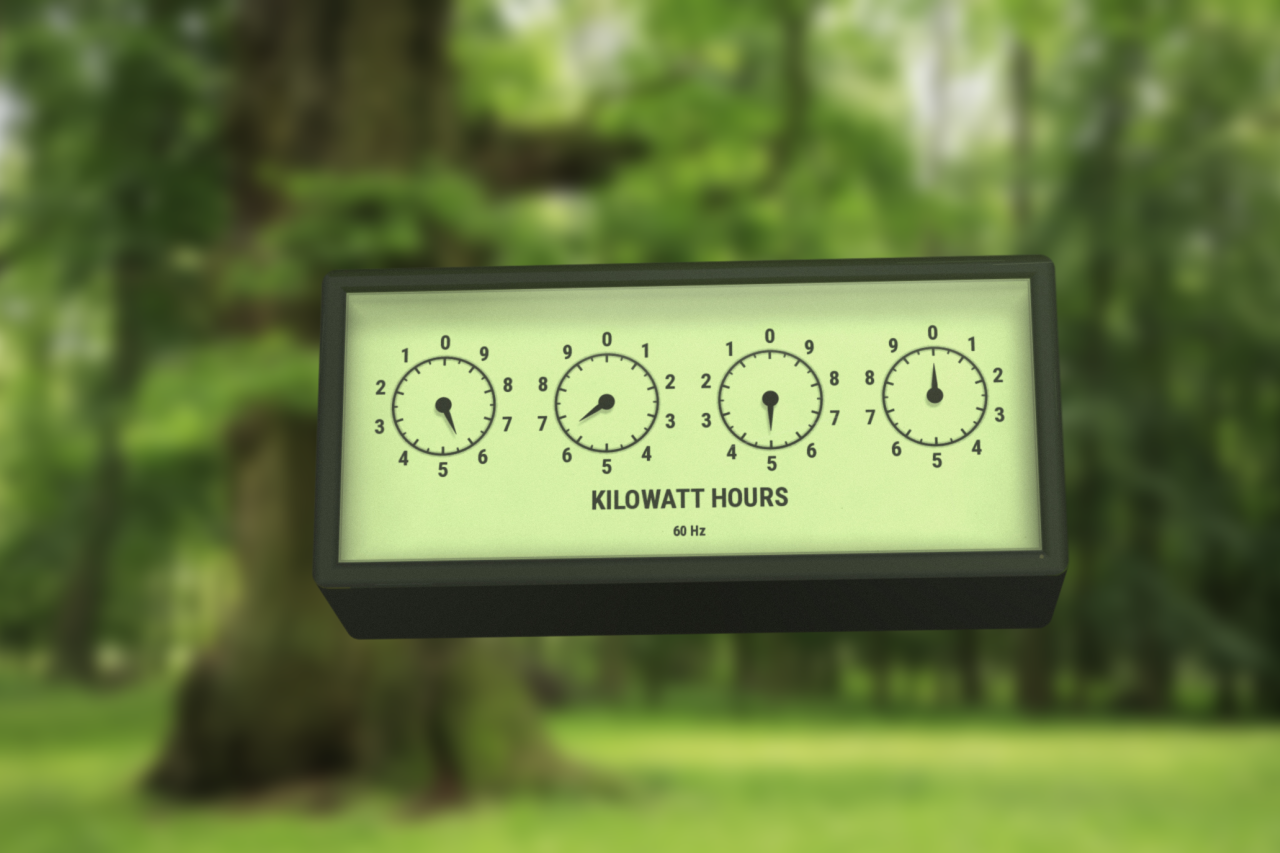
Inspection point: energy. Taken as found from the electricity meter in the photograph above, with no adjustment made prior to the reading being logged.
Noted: 5650 kWh
